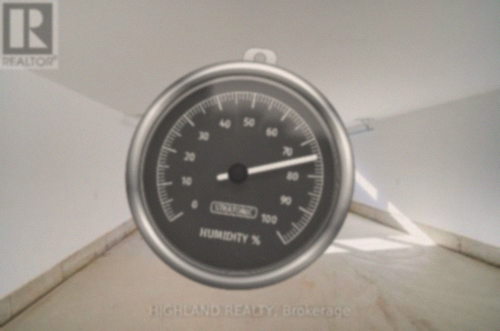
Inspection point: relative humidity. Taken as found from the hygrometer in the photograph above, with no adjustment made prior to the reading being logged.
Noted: 75 %
